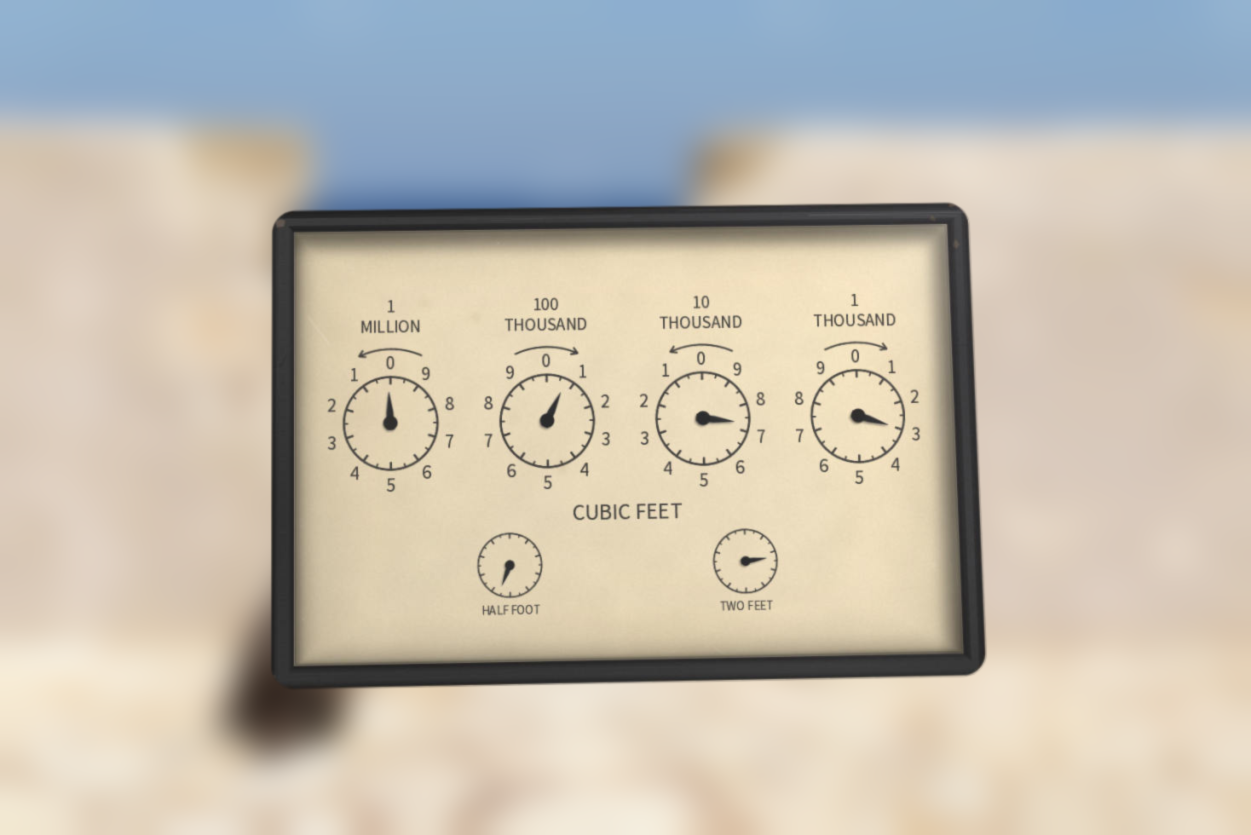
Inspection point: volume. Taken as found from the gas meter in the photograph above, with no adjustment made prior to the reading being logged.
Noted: 7300 ft³
